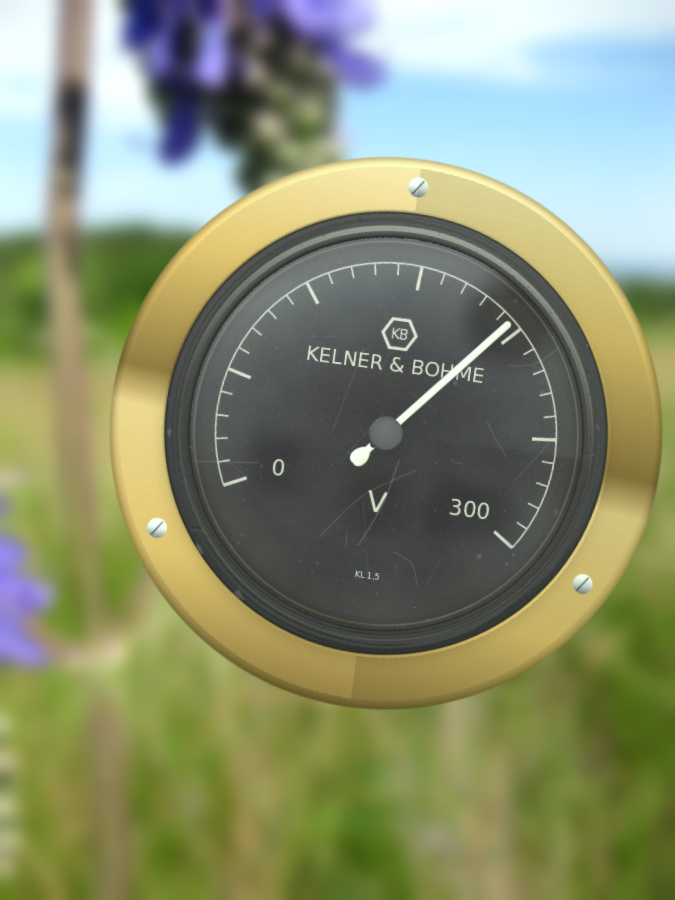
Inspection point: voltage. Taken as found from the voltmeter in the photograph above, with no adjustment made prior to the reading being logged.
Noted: 195 V
